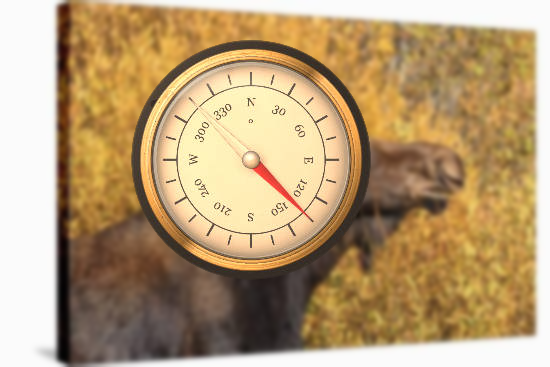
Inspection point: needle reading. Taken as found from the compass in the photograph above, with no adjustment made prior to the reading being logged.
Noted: 135 °
